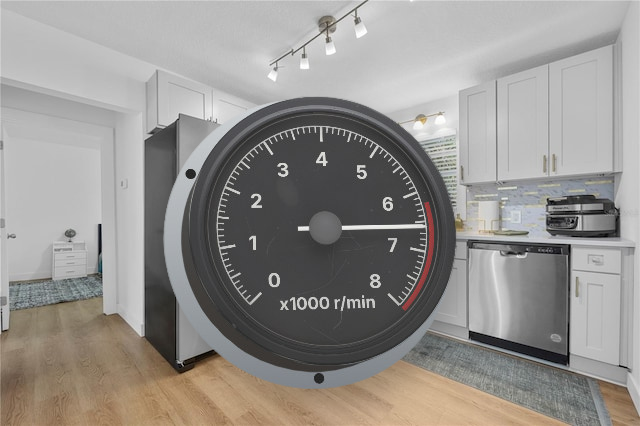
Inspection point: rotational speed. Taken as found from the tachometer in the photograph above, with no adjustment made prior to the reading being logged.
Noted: 6600 rpm
